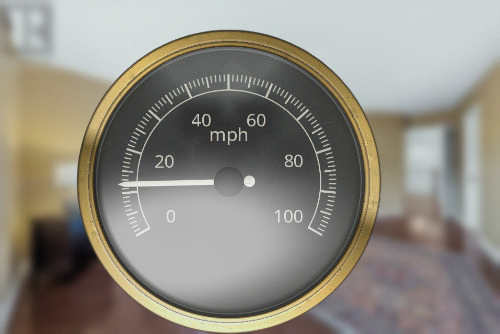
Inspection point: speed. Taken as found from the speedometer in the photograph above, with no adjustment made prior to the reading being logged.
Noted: 12 mph
